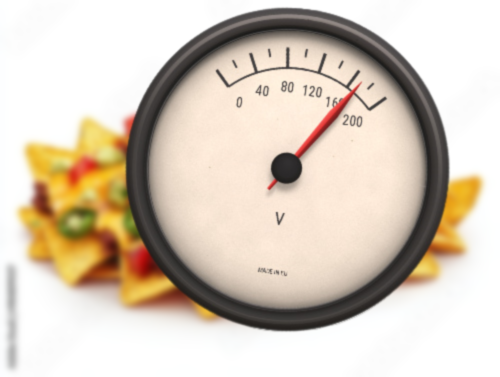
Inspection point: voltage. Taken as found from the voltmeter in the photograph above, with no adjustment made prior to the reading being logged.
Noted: 170 V
